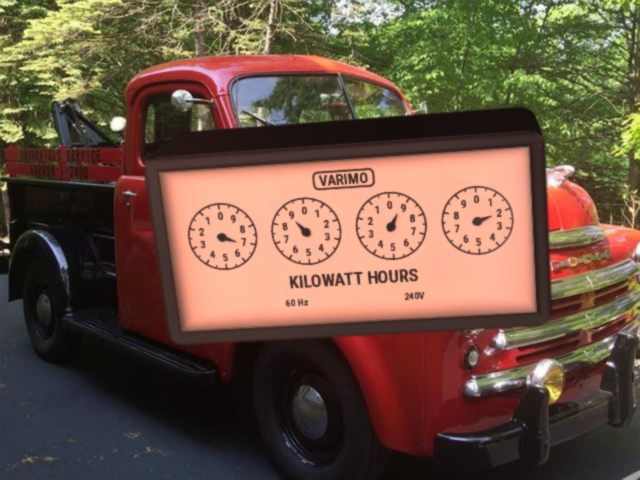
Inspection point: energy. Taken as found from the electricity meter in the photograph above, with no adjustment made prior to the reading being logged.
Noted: 6892 kWh
